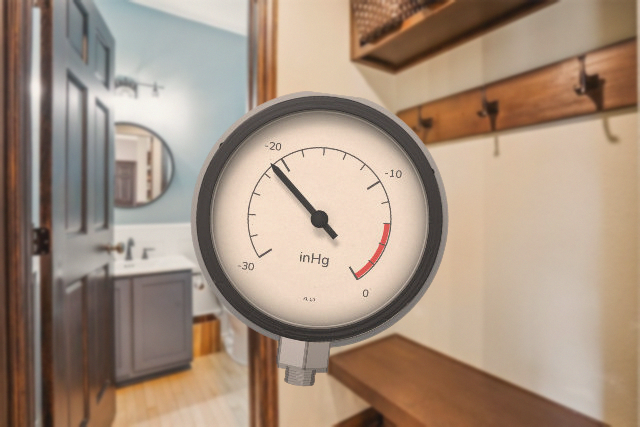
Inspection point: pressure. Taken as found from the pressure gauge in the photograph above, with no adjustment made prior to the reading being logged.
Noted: -21 inHg
